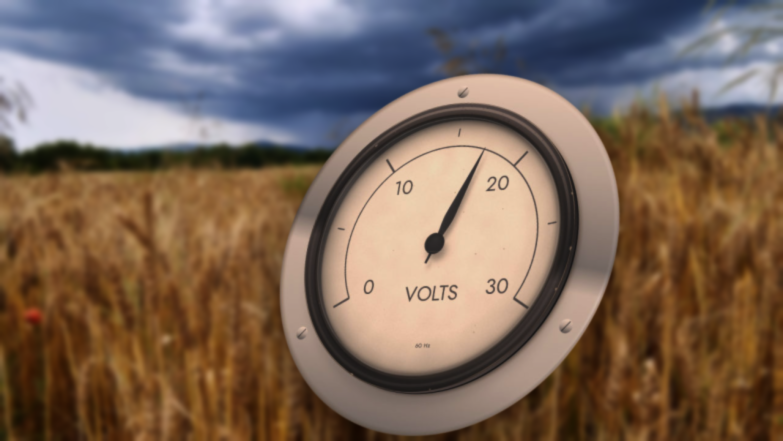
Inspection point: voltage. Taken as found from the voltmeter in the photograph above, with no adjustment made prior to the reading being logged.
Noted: 17.5 V
